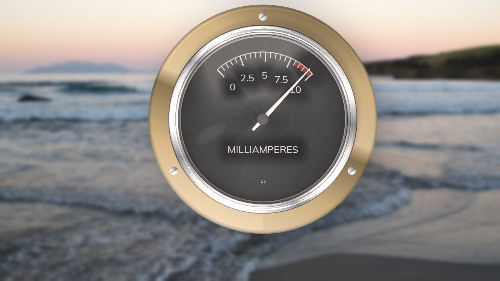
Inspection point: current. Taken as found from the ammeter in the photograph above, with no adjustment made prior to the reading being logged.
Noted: 9.5 mA
